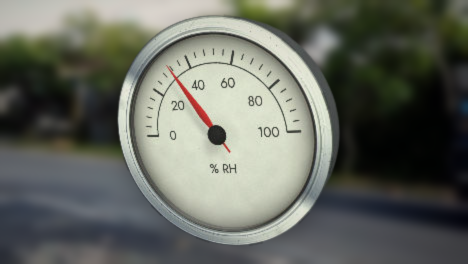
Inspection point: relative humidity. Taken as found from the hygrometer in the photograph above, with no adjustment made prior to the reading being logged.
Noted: 32 %
